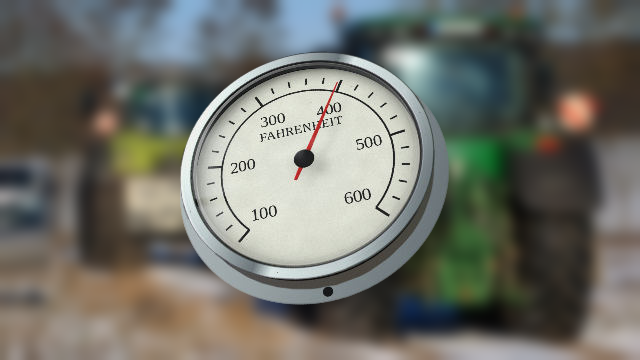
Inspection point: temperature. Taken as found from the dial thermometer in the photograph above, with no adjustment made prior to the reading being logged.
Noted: 400 °F
